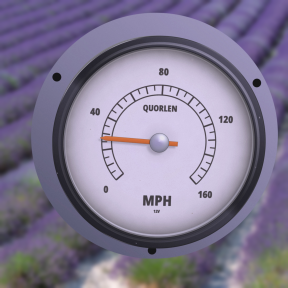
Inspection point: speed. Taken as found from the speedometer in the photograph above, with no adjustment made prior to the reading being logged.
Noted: 27.5 mph
